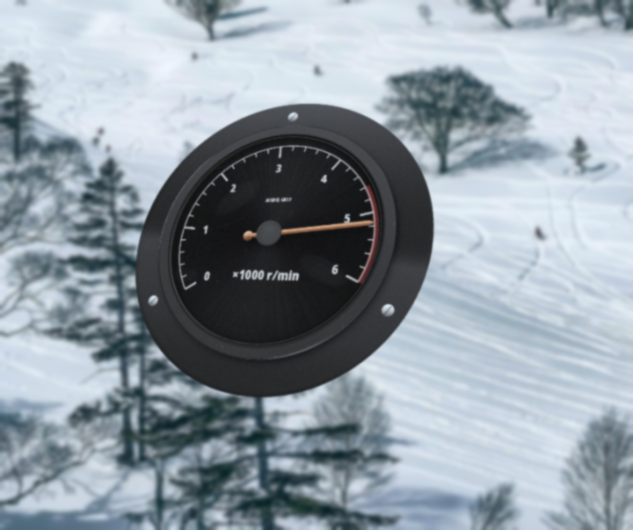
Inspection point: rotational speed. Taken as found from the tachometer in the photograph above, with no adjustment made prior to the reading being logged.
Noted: 5200 rpm
